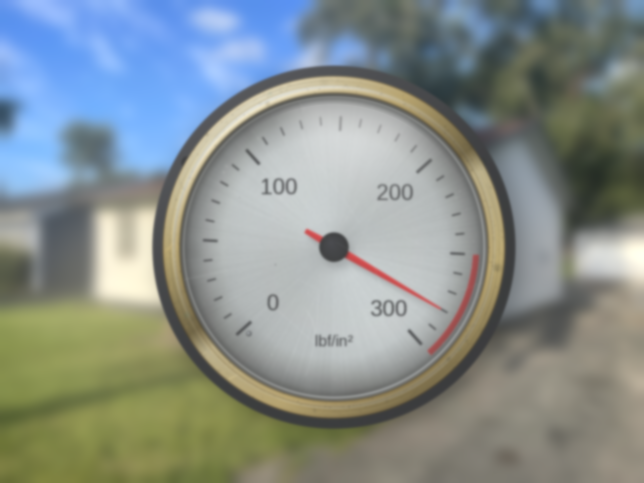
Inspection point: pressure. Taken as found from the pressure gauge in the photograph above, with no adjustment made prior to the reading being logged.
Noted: 280 psi
